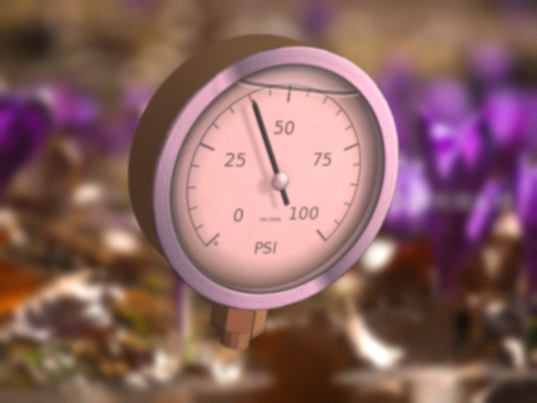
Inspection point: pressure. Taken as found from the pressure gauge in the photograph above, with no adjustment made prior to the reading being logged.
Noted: 40 psi
